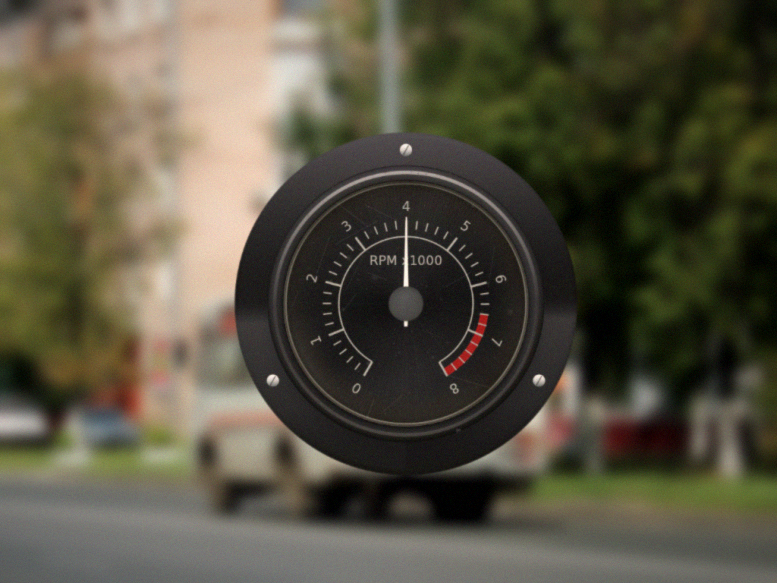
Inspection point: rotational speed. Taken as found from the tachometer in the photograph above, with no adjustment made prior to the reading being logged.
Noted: 4000 rpm
